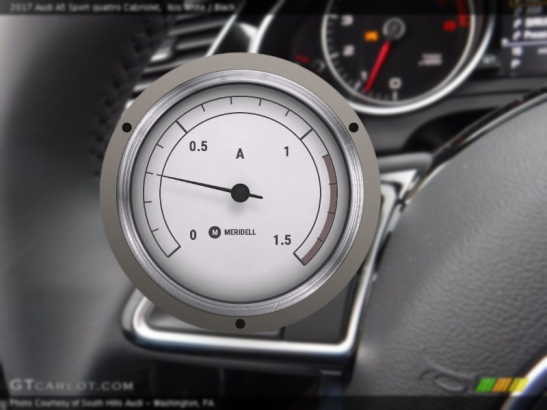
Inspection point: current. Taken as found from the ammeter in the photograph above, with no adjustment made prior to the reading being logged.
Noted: 0.3 A
